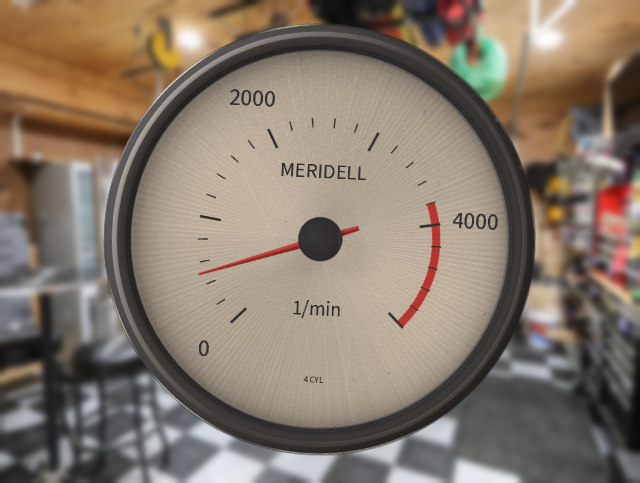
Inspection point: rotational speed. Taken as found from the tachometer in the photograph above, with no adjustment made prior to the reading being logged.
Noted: 500 rpm
